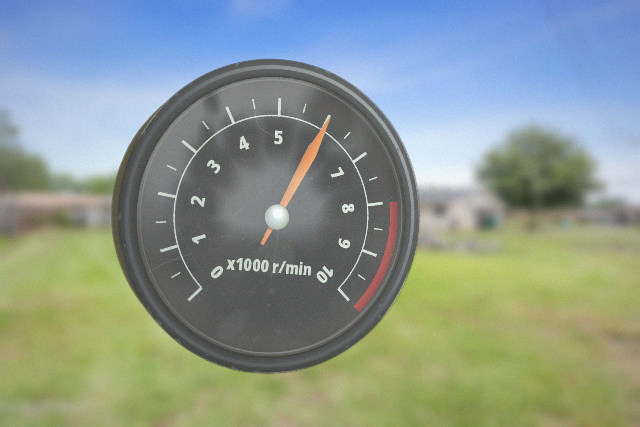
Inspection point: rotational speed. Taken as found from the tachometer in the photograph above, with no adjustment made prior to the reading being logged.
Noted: 6000 rpm
